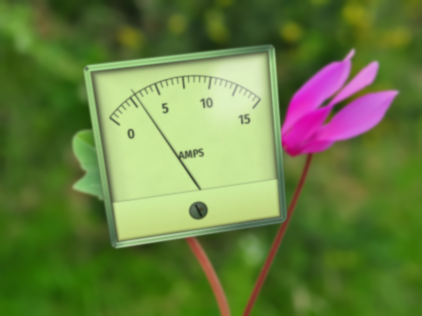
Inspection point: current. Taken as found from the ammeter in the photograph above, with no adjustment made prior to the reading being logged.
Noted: 3 A
